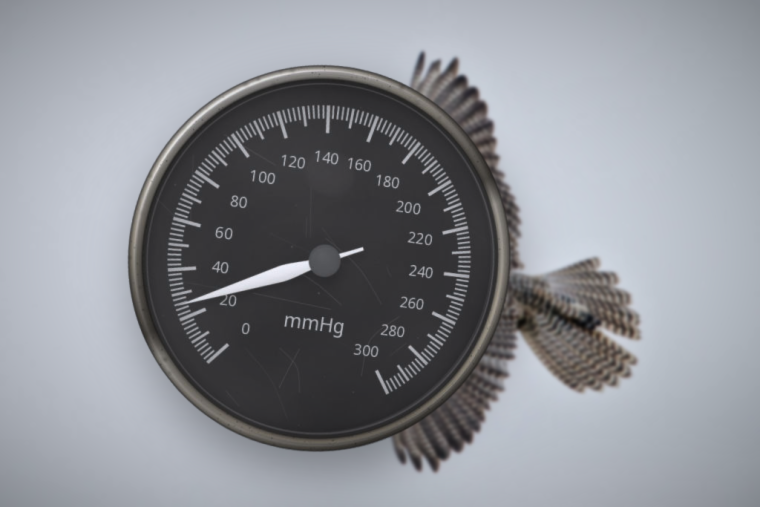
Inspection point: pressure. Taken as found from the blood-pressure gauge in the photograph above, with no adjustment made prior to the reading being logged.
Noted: 26 mmHg
